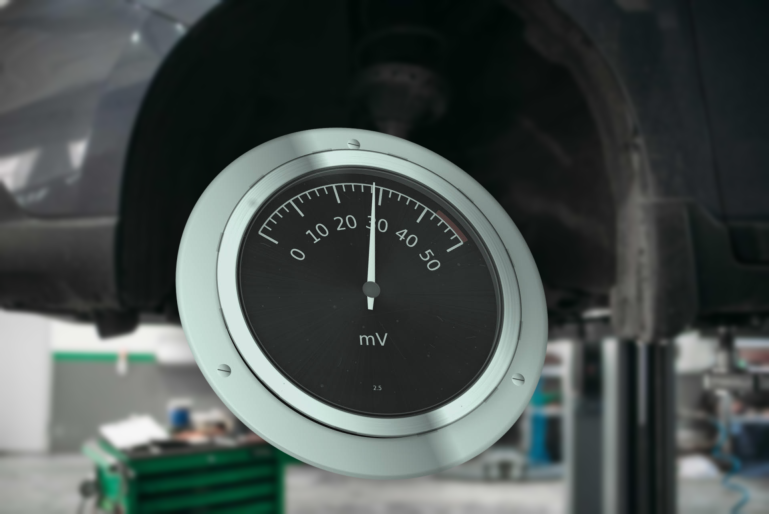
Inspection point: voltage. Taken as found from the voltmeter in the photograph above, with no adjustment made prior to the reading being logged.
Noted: 28 mV
